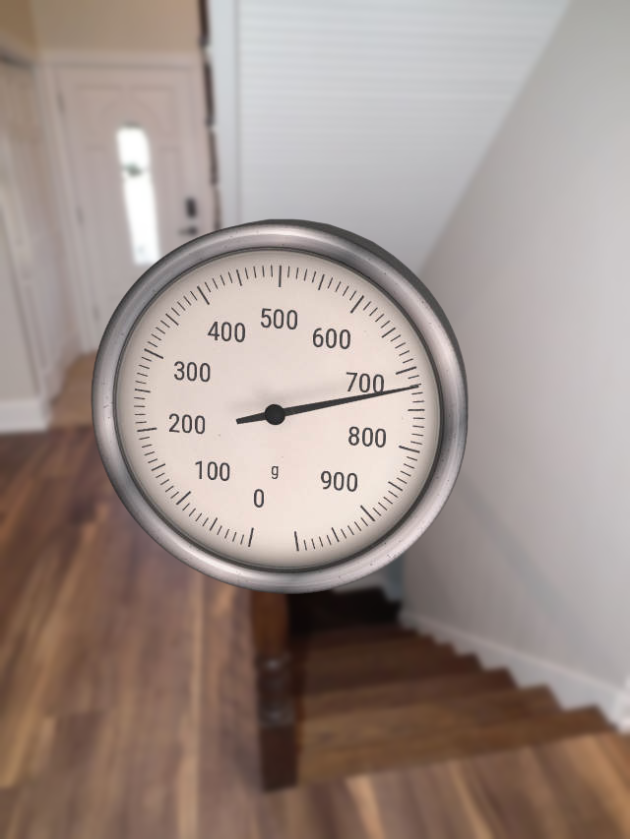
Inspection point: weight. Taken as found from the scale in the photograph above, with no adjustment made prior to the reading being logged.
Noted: 720 g
